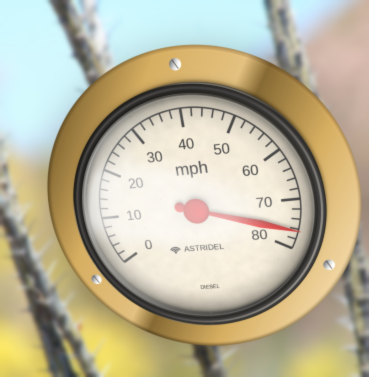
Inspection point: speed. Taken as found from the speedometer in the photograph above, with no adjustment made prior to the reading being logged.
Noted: 76 mph
